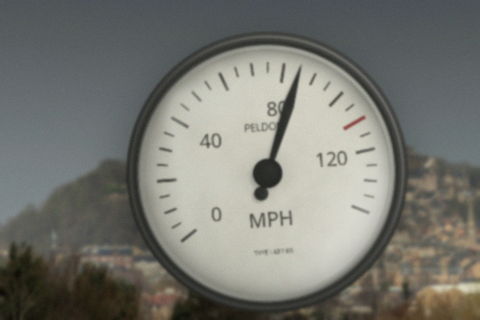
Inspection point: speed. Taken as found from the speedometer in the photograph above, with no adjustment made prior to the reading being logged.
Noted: 85 mph
